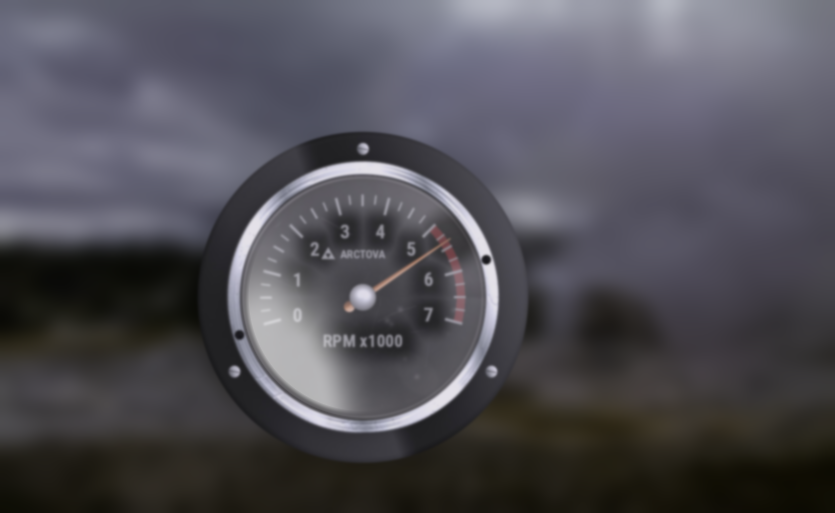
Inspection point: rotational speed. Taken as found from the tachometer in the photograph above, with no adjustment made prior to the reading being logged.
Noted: 5375 rpm
